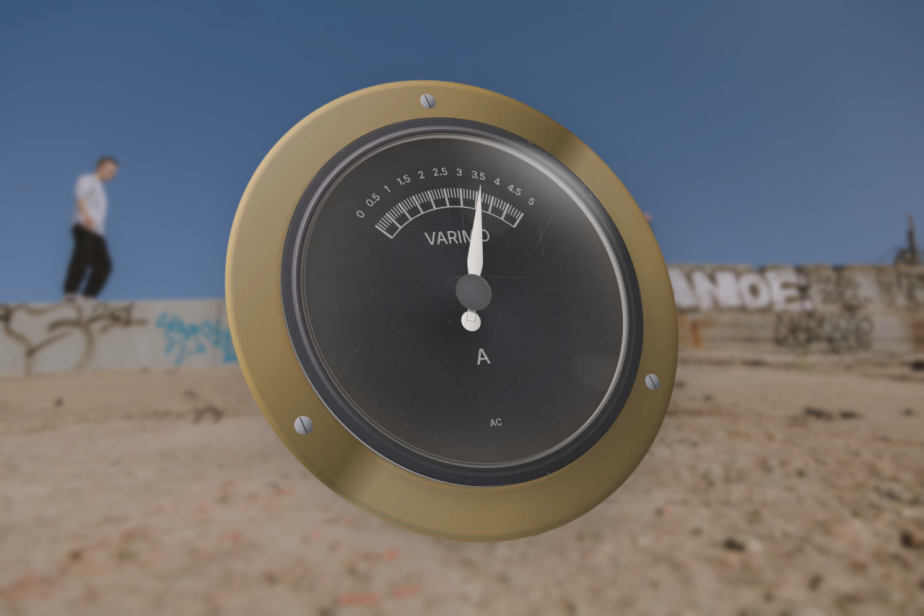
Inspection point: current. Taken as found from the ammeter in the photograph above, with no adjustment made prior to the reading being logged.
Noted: 3.5 A
